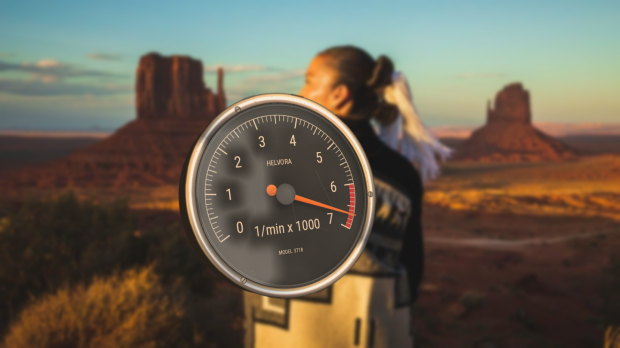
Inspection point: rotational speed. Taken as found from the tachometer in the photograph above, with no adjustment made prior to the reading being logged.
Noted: 6700 rpm
